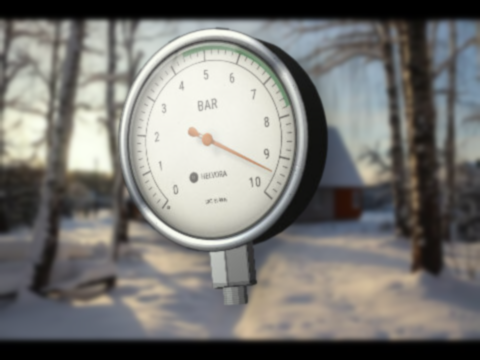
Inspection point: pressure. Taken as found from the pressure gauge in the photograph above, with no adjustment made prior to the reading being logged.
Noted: 9.4 bar
